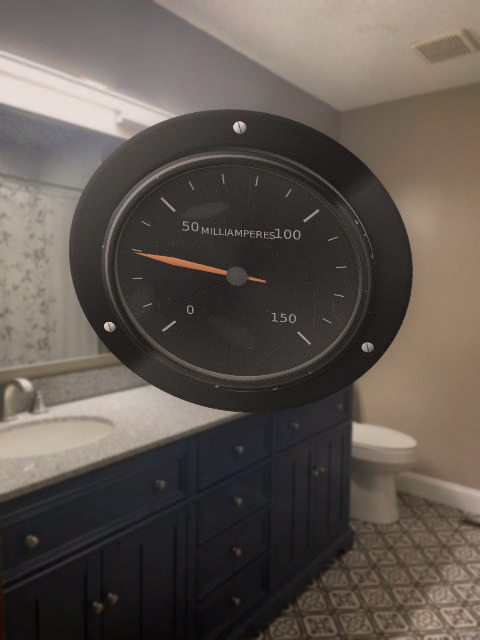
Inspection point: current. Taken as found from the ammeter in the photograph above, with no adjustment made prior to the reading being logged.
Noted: 30 mA
